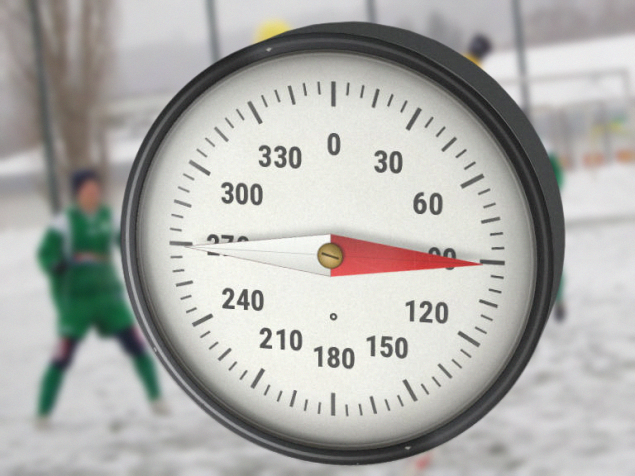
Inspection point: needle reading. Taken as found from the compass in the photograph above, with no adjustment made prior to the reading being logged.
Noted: 90 °
